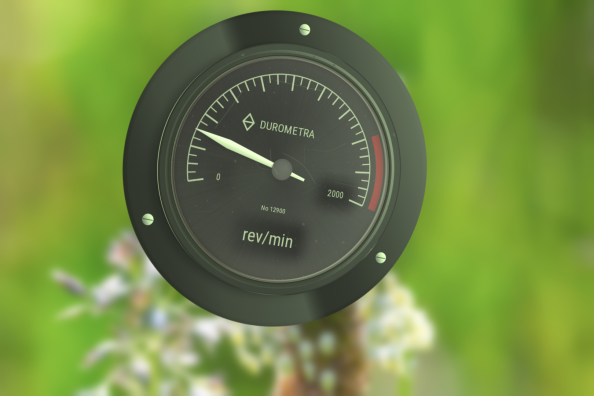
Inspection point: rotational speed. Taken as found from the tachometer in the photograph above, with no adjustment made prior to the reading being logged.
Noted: 300 rpm
